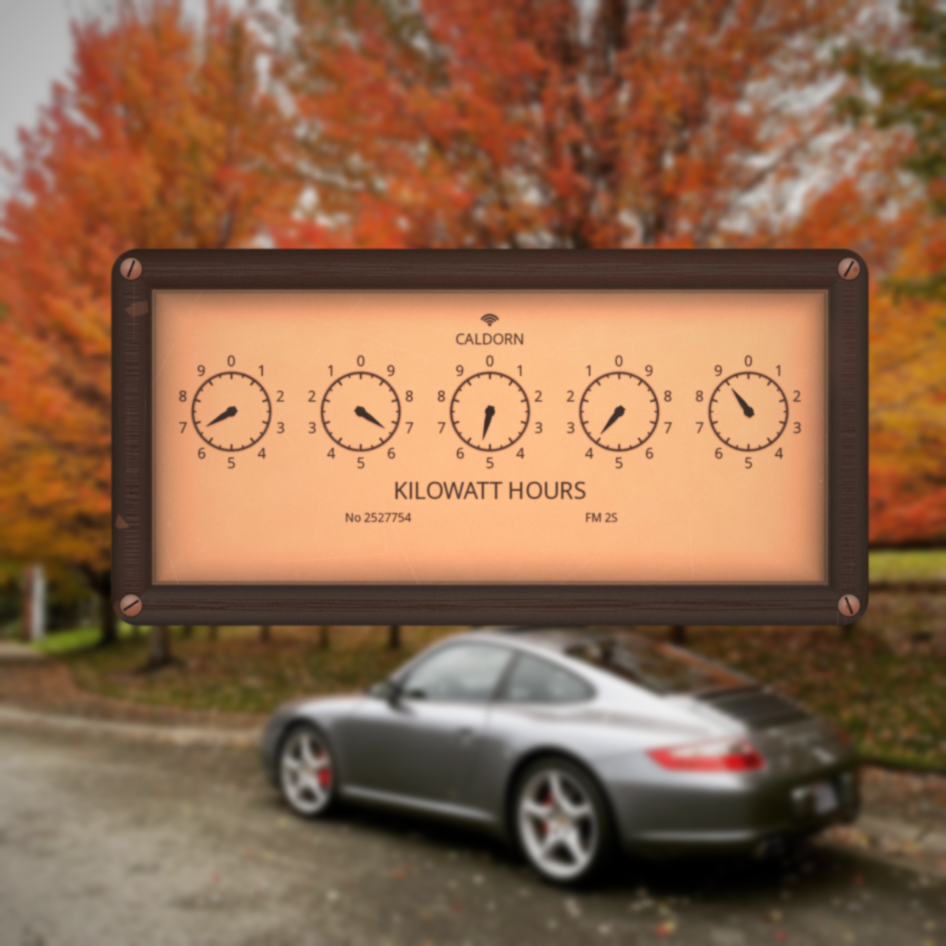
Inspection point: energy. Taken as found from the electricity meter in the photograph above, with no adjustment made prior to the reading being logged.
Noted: 66539 kWh
